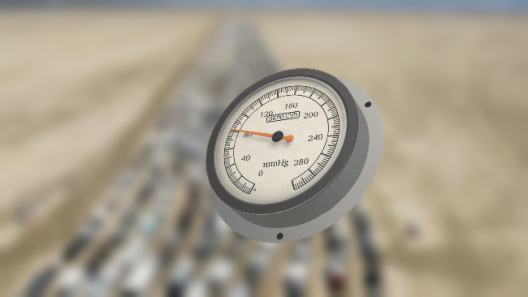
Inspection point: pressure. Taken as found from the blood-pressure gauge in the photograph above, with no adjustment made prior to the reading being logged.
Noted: 80 mmHg
